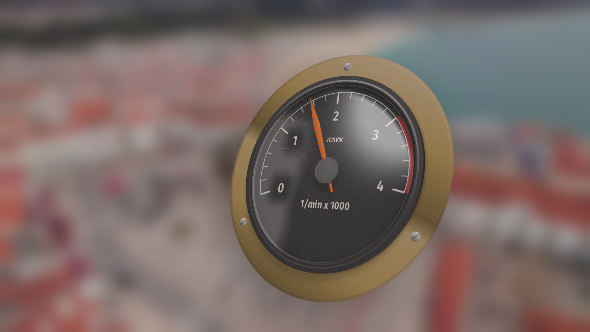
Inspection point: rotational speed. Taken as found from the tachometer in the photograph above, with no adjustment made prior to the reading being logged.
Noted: 1600 rpm
